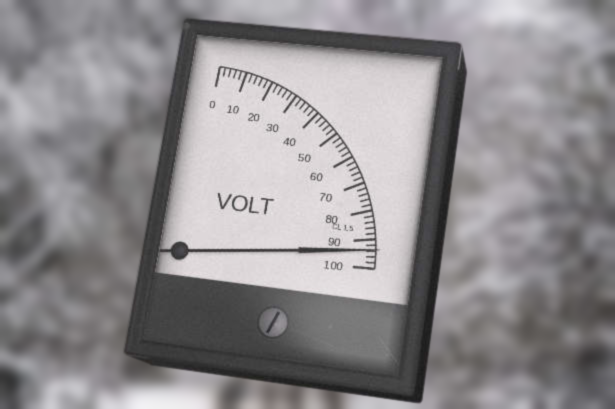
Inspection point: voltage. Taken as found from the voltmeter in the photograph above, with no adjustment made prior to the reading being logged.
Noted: 94 V
